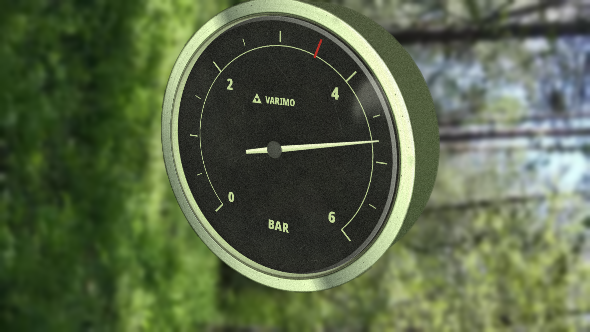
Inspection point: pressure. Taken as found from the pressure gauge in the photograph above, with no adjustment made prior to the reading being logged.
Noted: 4.75 bar
